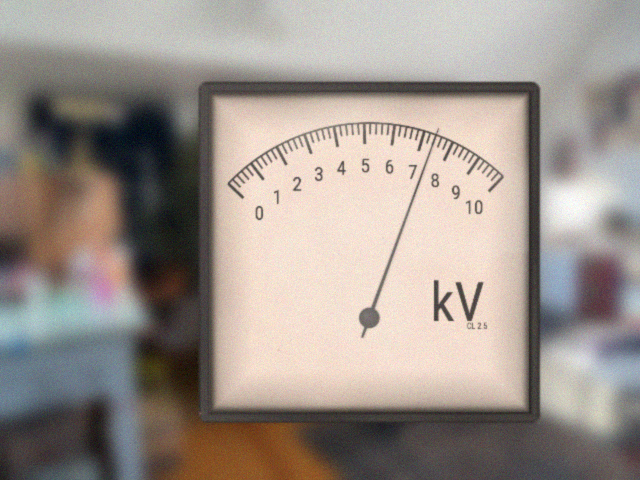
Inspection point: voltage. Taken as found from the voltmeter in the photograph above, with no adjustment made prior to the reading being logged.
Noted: 7.4 kV
